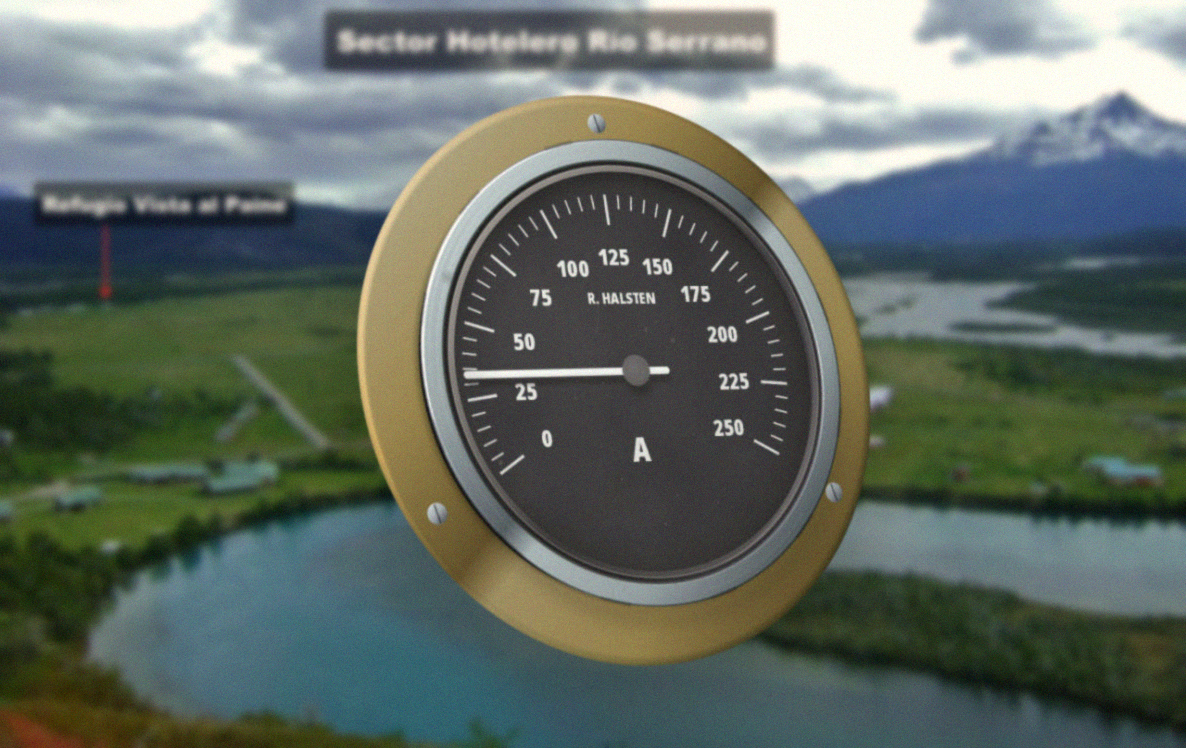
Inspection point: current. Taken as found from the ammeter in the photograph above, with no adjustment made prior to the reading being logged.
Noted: 32.5 A
